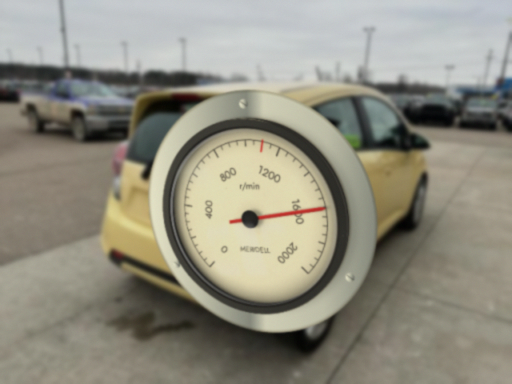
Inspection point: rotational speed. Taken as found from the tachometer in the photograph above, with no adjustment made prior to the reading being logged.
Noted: 1600 rpm
